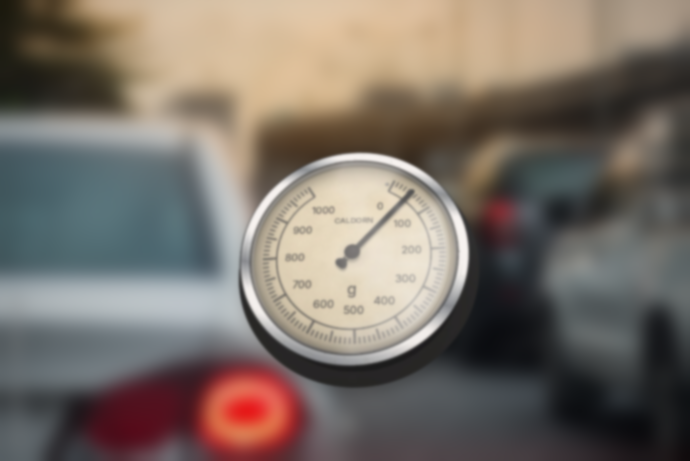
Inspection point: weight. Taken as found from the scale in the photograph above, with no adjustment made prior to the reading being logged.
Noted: 50 g
